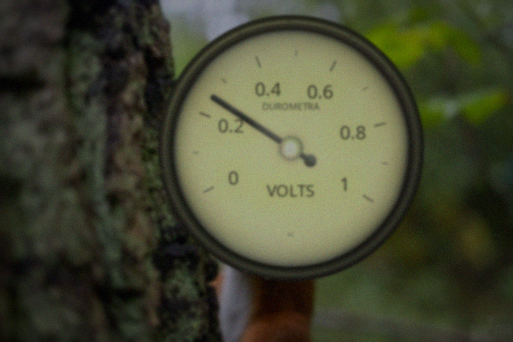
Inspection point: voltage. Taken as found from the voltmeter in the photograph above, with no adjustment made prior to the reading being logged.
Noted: 0.25 V
